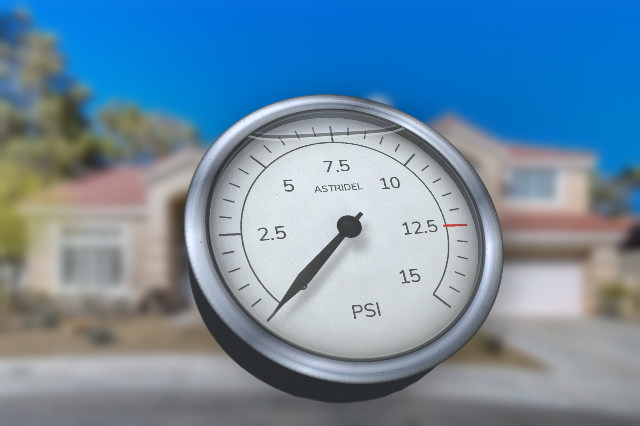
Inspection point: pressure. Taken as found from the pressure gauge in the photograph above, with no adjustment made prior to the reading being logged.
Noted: 0 psi
